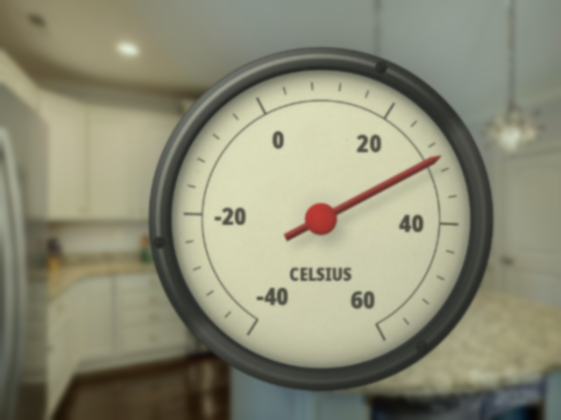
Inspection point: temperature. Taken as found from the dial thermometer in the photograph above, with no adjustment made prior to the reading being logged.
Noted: 30 °C
